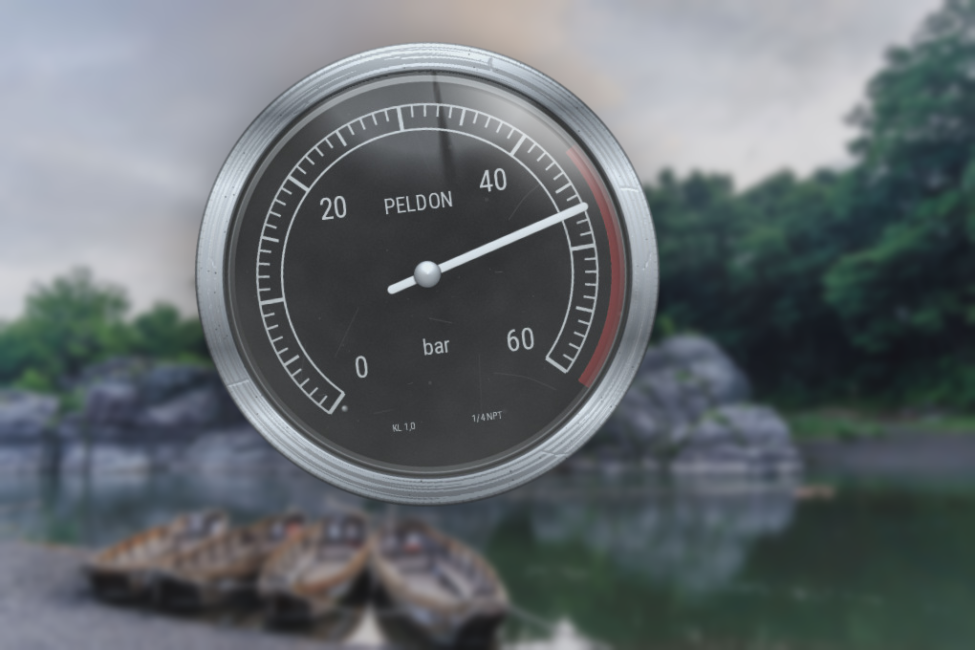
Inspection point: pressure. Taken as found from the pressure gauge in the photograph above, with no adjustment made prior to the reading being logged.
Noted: 47 bar
